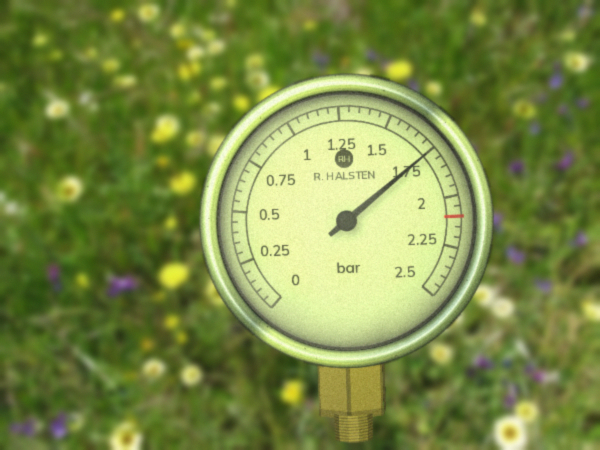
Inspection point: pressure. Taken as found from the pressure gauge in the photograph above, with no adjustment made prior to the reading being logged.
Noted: 1.75 bar
